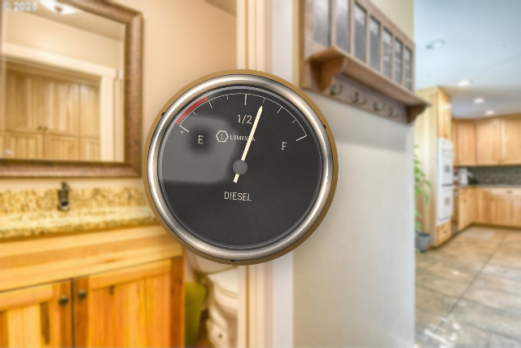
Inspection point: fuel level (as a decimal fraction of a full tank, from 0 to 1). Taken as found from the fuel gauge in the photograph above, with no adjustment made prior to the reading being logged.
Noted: 0.625
